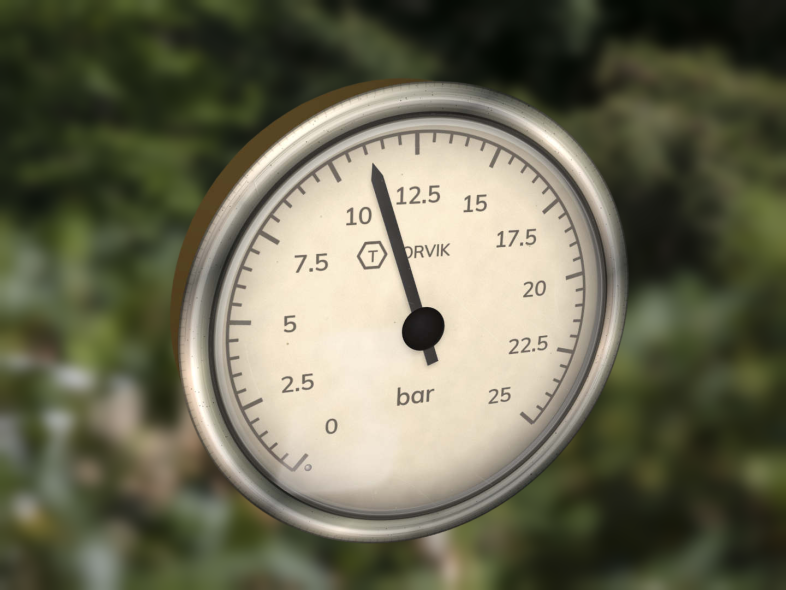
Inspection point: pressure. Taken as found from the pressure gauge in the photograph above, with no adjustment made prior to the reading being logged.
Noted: 11 bar
